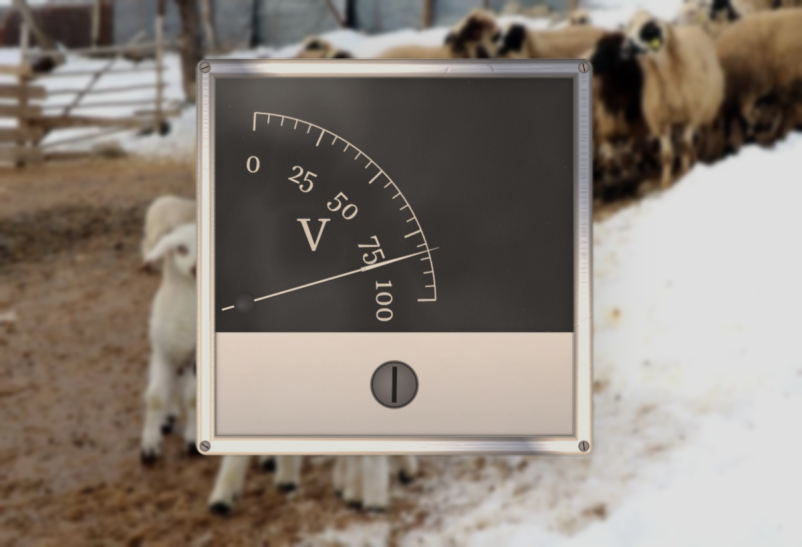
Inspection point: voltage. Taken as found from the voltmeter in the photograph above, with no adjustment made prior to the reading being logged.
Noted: 82.5 V
